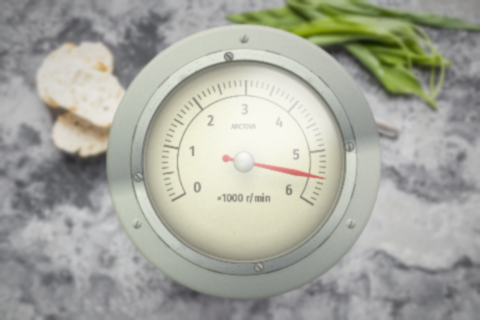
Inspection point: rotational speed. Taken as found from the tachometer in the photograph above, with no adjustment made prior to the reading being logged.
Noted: 5500 rpm
